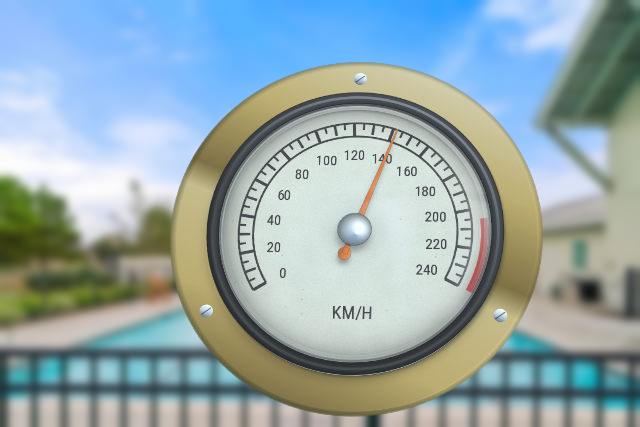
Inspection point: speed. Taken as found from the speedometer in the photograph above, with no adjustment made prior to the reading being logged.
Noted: 142.5 km/h
